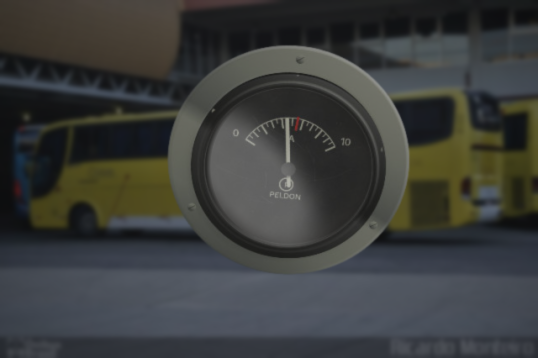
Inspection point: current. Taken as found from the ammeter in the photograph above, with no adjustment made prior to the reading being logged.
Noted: 4.5 A
